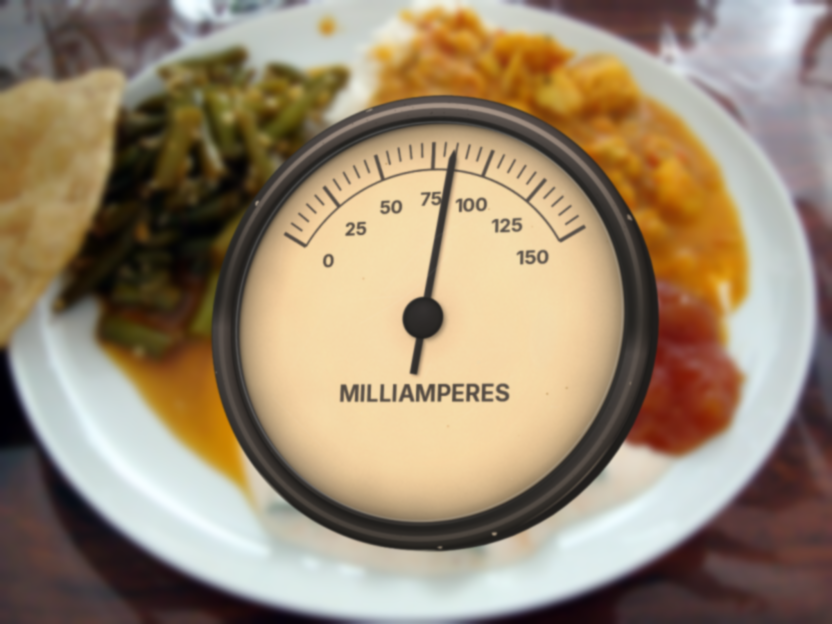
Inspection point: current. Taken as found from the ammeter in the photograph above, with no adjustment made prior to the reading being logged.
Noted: 85 mA
